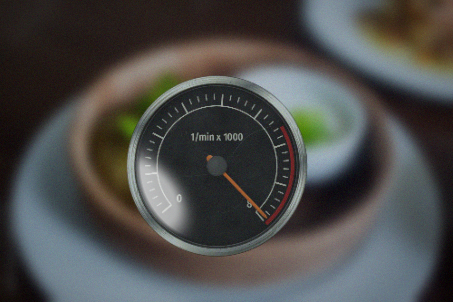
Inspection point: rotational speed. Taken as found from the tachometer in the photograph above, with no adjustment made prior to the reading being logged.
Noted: 7900 rpm
